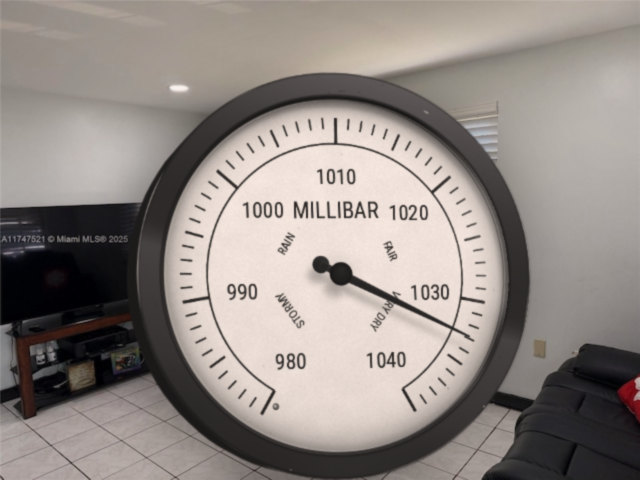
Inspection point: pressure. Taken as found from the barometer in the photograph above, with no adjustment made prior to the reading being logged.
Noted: 1033 mbar
